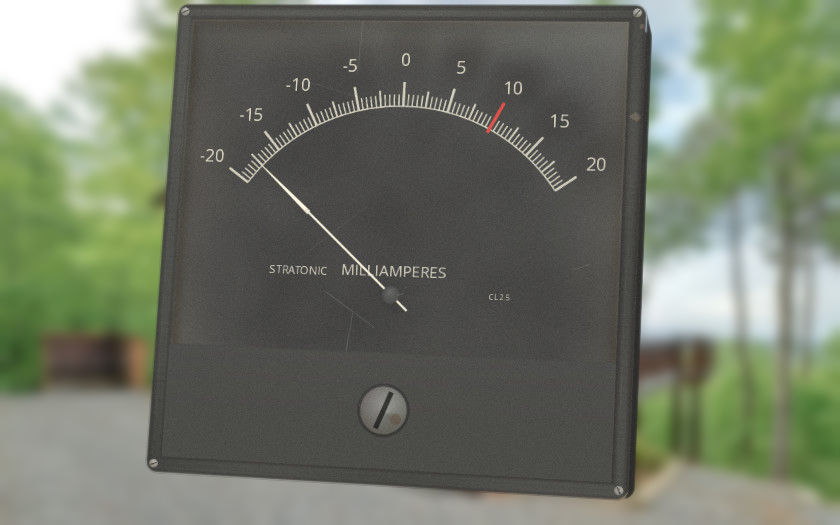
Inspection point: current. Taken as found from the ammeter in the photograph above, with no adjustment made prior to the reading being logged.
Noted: -17.5 mA
